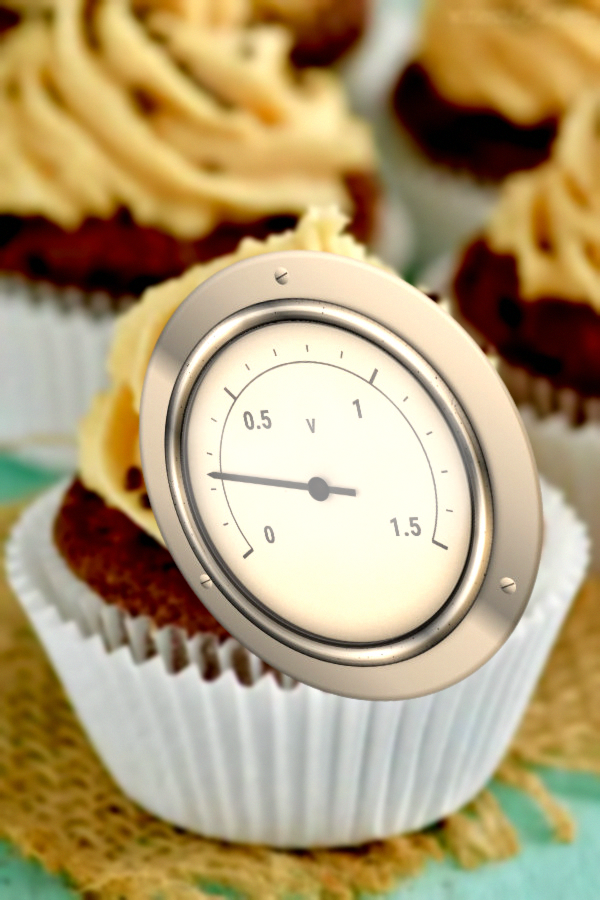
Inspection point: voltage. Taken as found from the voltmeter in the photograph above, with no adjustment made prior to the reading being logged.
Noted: 0.25 V
